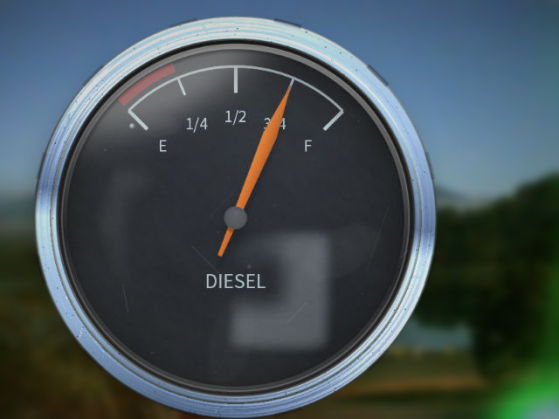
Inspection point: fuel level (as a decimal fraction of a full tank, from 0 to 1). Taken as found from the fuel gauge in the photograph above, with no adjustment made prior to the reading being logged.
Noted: 0.75
